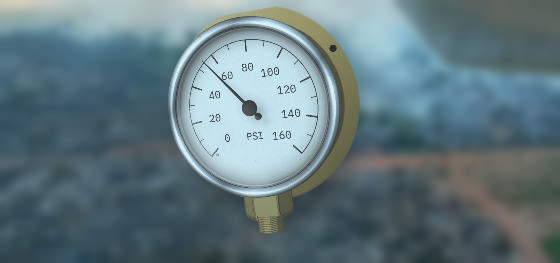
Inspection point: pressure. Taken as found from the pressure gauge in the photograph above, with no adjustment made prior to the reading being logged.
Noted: 55 psi
